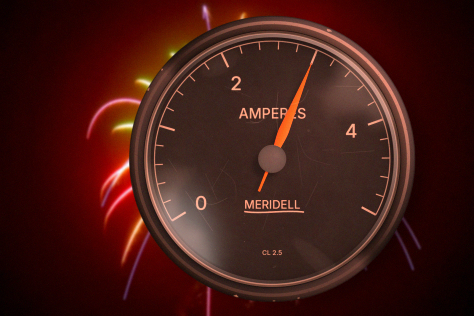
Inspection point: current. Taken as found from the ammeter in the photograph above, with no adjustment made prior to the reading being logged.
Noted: 3 A
